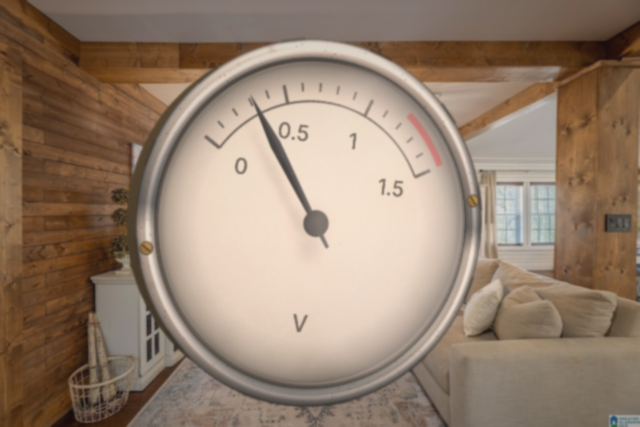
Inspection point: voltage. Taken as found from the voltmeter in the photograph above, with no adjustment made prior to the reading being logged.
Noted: 0.3 V
